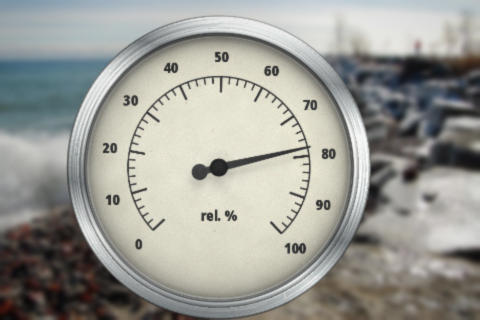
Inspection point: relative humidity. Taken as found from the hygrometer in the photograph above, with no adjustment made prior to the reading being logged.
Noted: 78 %
